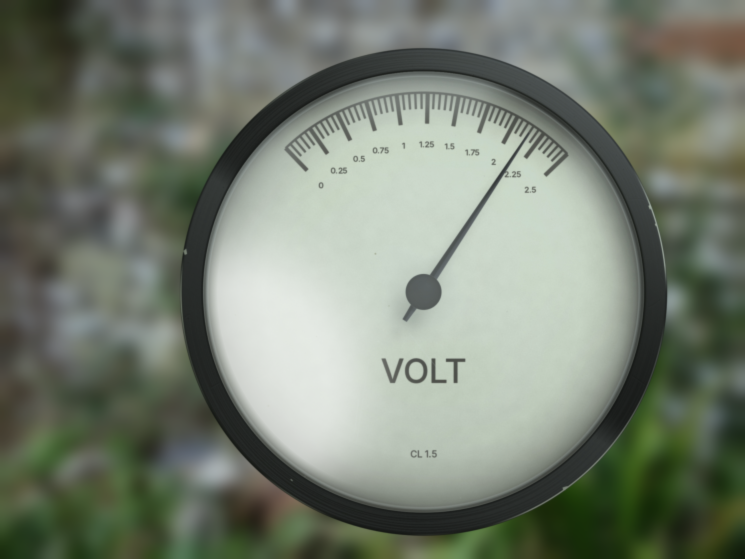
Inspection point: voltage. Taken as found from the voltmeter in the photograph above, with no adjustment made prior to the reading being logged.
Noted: 2.15 V
